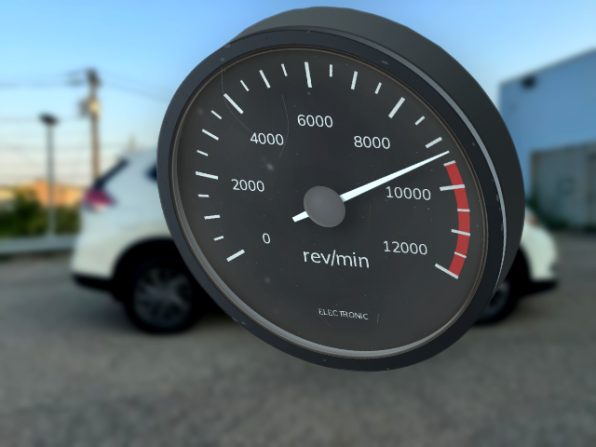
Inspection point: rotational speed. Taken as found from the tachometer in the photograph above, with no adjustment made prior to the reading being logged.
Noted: 9250 rpm
